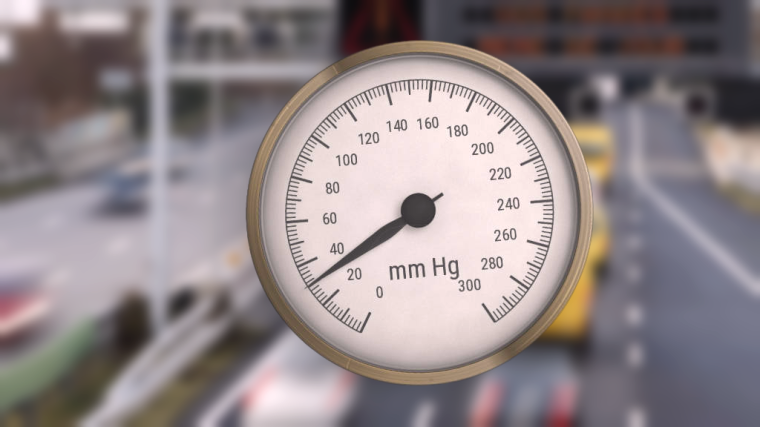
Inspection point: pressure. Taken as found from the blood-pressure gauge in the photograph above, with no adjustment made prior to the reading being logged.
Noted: 30 mmHg
